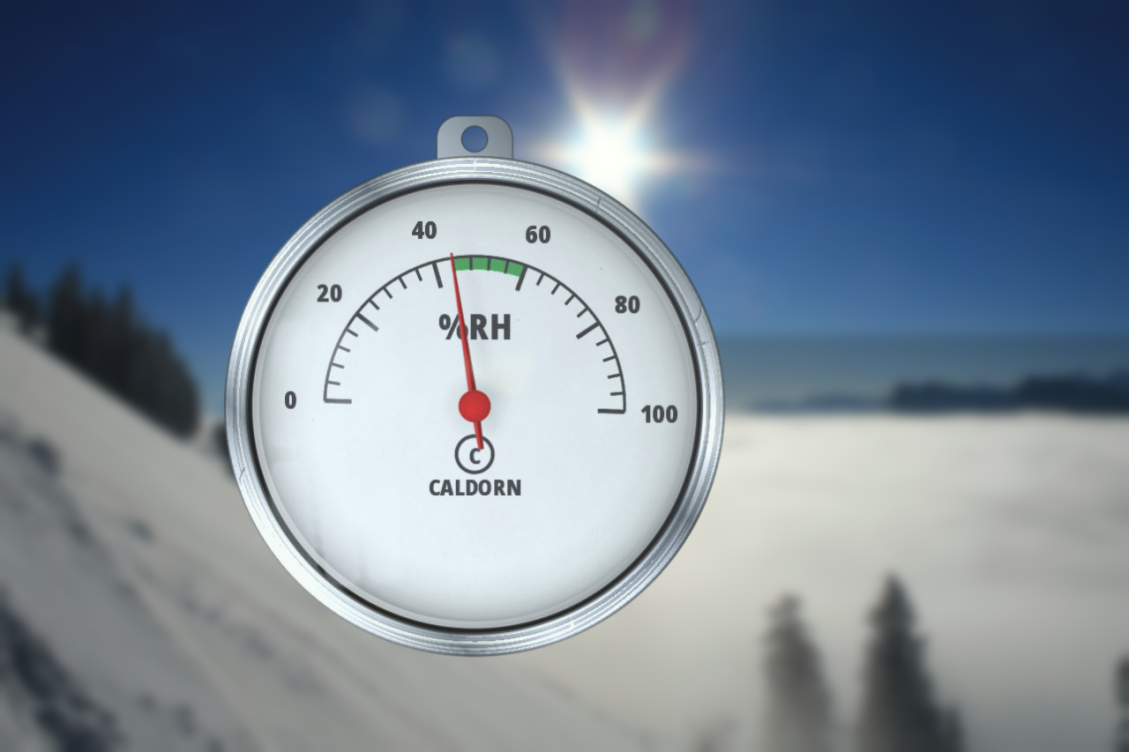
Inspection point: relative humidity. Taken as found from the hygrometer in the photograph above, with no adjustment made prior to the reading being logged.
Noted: 44 %
